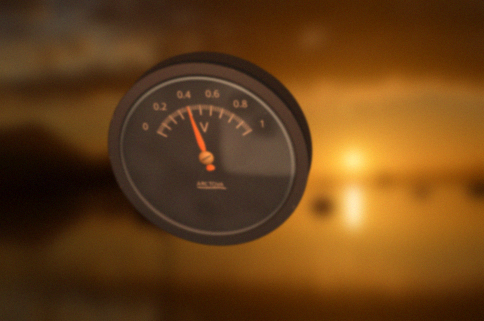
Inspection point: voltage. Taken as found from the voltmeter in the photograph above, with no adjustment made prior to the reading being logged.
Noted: 0.4 V
